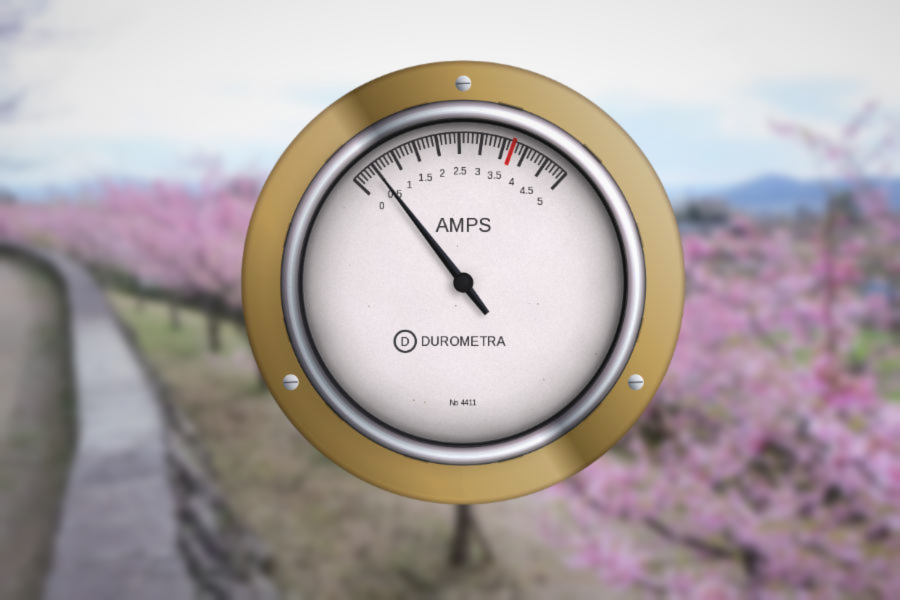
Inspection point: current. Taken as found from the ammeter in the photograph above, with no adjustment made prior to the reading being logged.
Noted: 0.5 A
